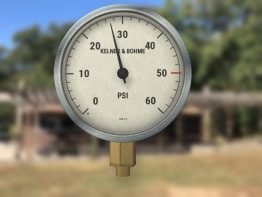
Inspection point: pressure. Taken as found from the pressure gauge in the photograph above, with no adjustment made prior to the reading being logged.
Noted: 27 psi
